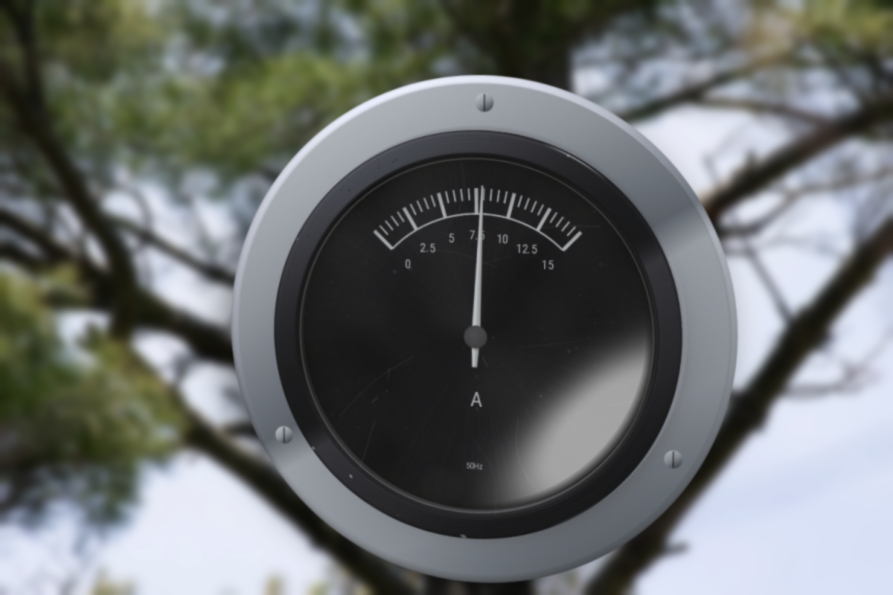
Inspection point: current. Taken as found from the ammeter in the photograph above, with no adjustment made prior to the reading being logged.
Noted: 8 A
